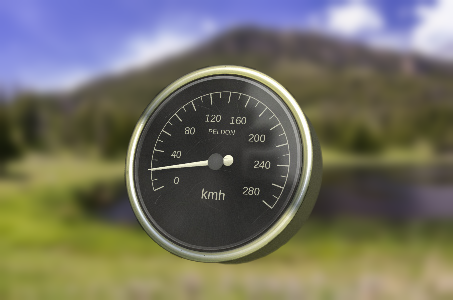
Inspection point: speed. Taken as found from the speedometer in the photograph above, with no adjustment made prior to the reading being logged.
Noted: 20 km/h
